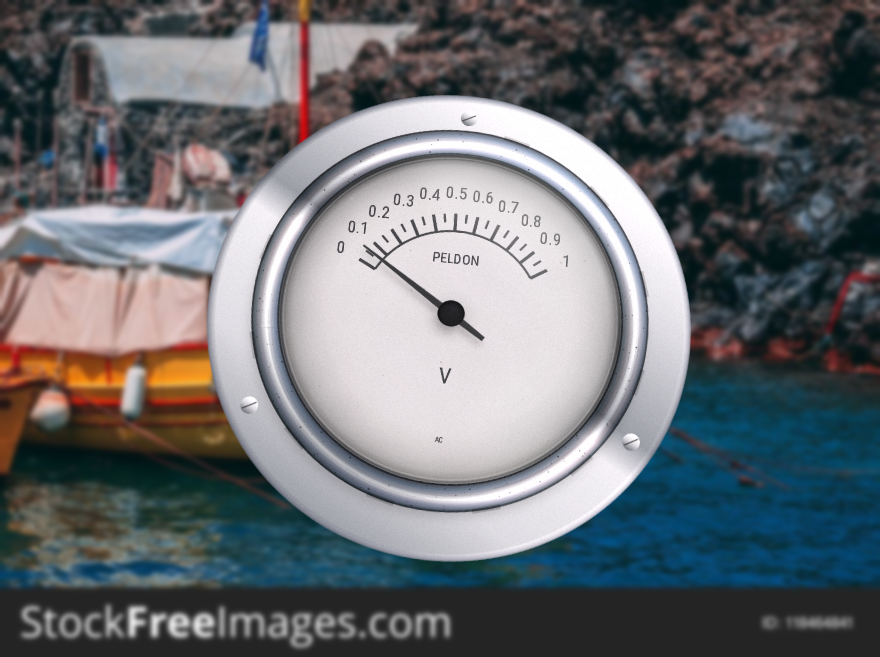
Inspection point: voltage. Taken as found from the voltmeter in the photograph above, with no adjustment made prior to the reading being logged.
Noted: 0.05 V
